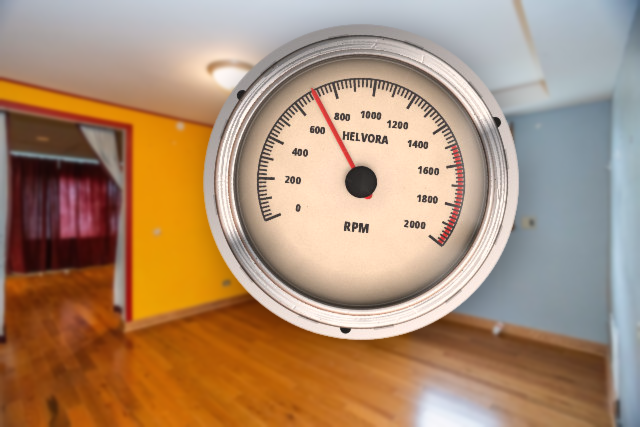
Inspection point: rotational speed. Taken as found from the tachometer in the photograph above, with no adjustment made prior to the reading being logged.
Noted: 700 rpm
